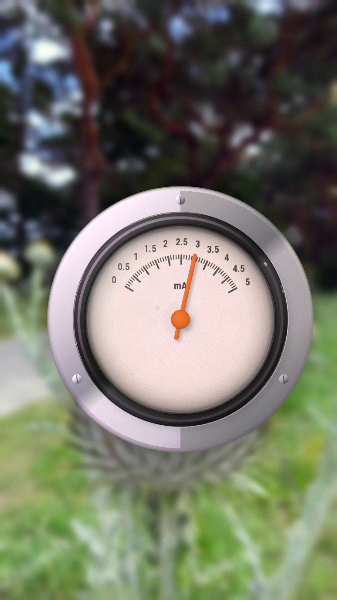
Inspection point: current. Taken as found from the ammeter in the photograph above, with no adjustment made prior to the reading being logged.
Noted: 3 mA
